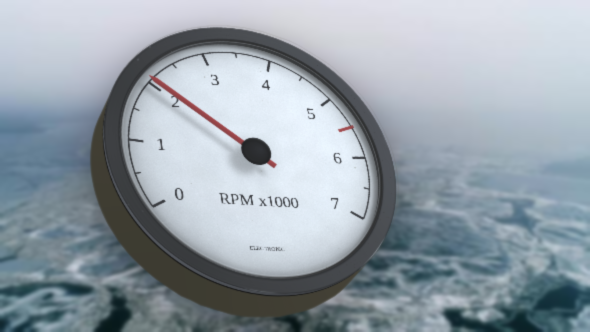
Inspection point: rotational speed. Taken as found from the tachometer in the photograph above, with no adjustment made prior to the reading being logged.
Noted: 2000 rpm
